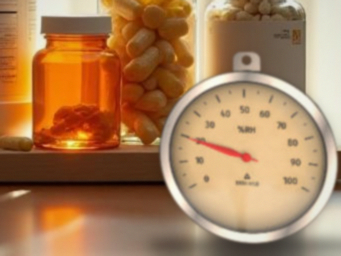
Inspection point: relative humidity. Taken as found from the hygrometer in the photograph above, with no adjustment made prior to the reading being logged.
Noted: 20 %
